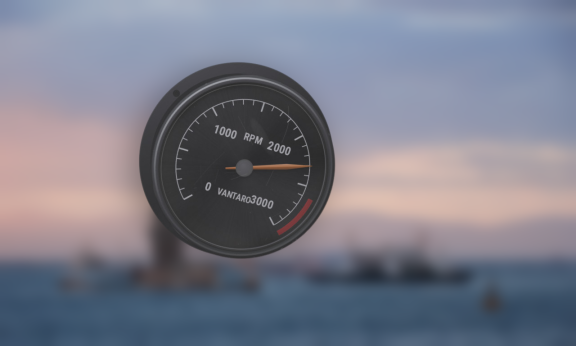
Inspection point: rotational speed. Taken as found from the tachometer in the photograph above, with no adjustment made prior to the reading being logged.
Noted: 2300 rpm
